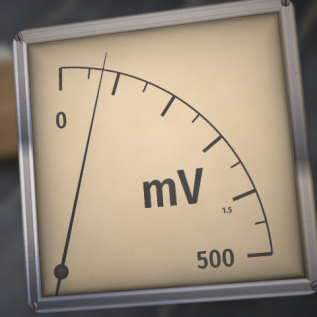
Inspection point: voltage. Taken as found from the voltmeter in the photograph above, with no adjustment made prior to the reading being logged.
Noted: 75 mV
